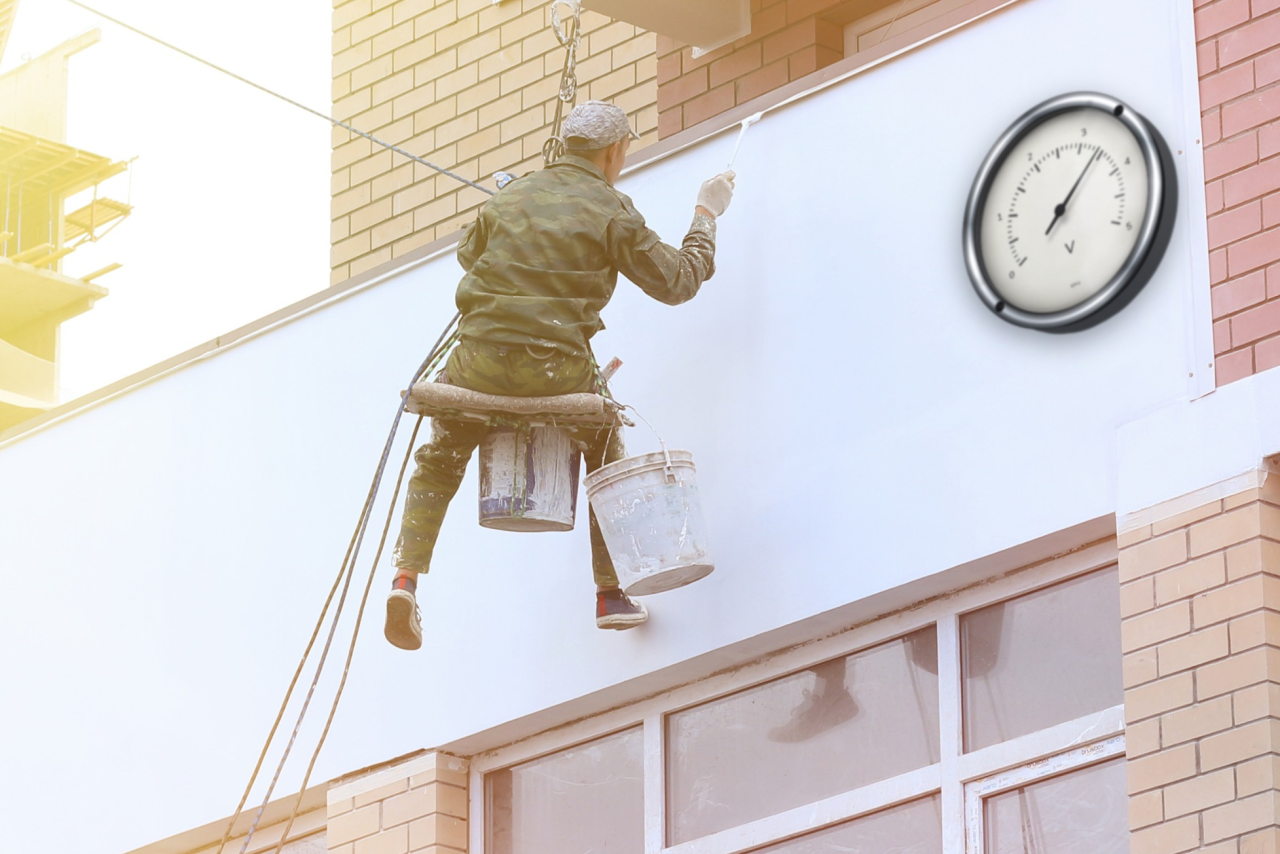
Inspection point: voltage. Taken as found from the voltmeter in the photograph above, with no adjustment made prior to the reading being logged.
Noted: 3.5 V
